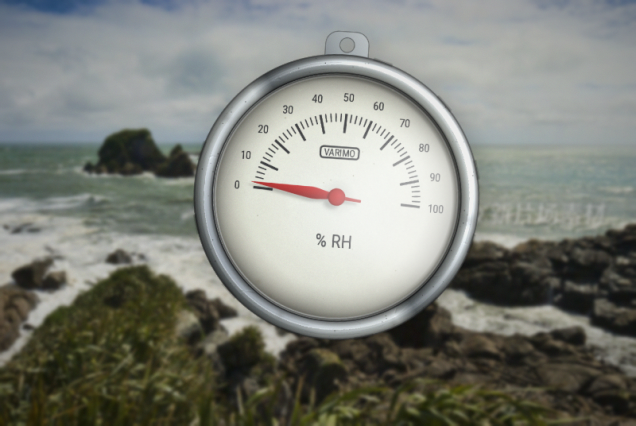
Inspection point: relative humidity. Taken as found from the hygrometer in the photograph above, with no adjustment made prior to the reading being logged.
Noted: 2 %
